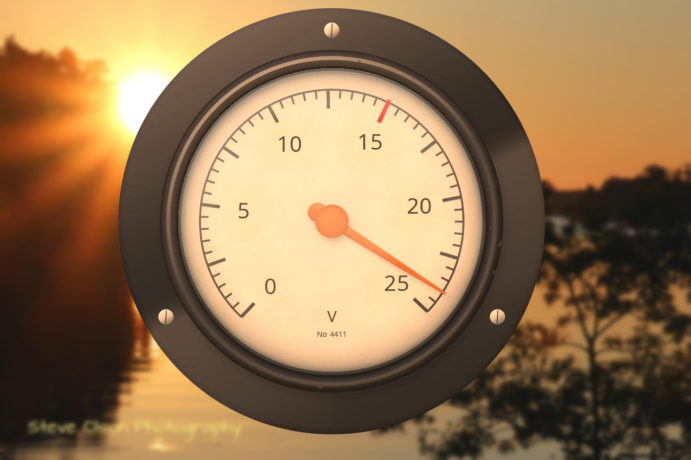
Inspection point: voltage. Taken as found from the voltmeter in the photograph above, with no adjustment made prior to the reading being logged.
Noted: 24 V
